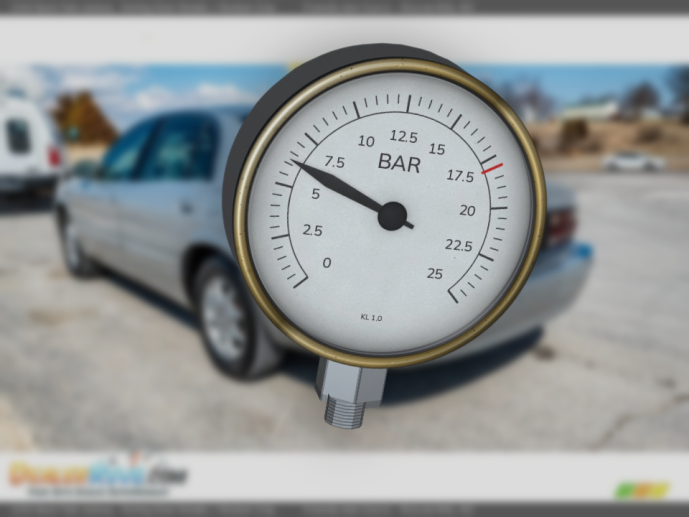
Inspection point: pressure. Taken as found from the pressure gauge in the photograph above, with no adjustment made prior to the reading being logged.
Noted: 6.25 bar
